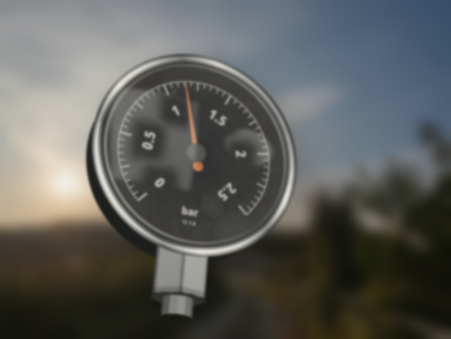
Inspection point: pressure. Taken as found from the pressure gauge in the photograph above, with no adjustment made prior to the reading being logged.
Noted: 1.15 bar
